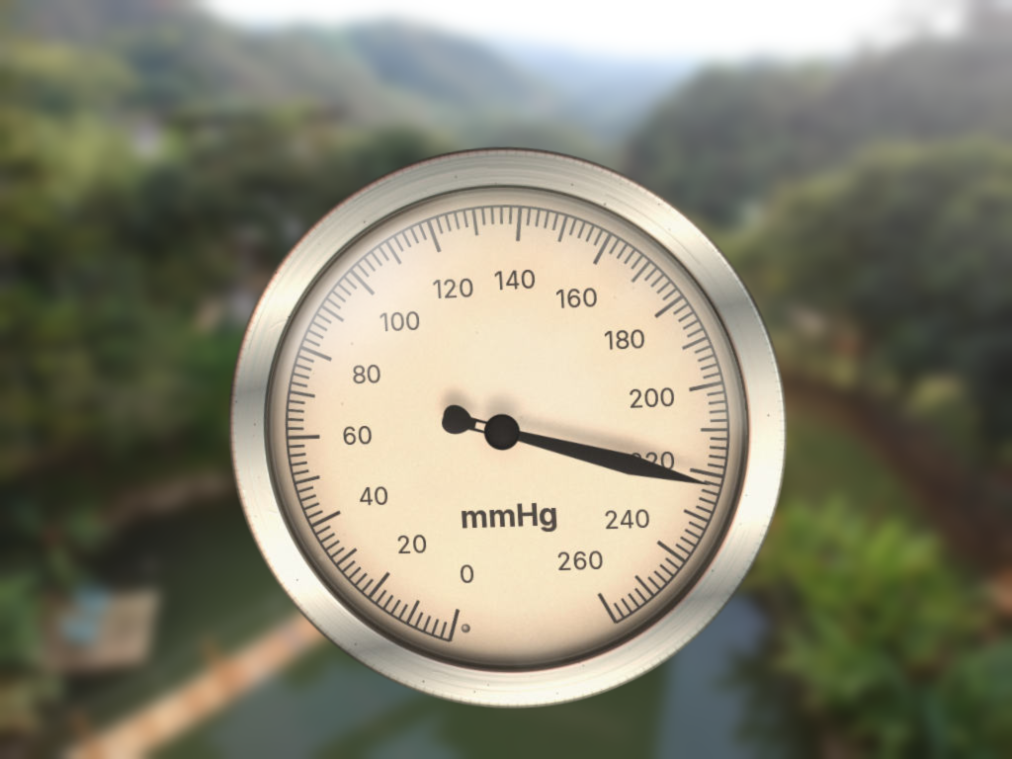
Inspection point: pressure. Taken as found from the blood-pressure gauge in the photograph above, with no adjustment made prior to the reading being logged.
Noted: 222 mmHg
